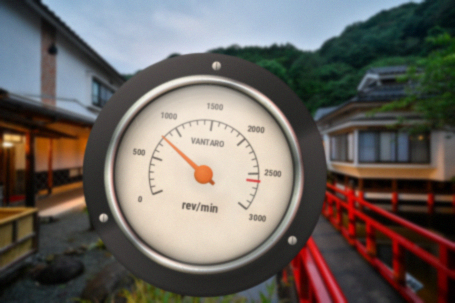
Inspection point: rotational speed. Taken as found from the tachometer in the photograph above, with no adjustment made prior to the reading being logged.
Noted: 800 rpm
